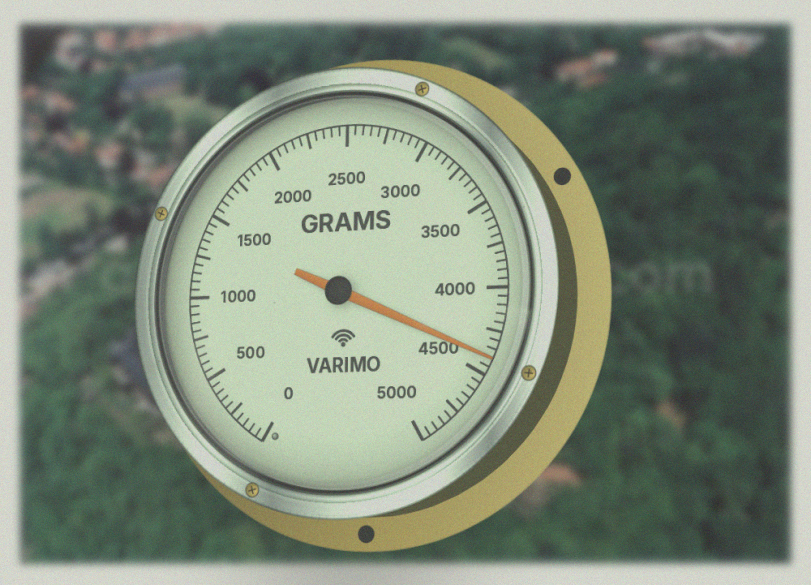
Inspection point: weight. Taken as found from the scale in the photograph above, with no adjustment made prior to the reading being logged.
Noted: 4400 g
